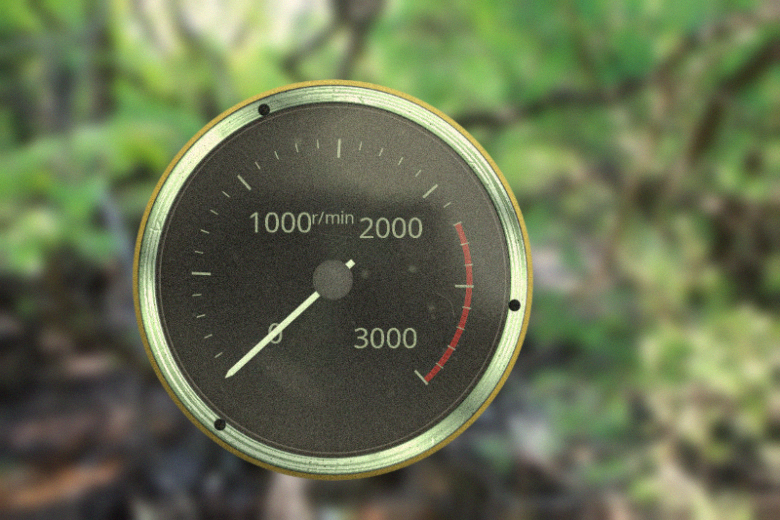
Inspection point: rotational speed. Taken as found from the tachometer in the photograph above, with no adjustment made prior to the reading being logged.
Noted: 0 rpm
